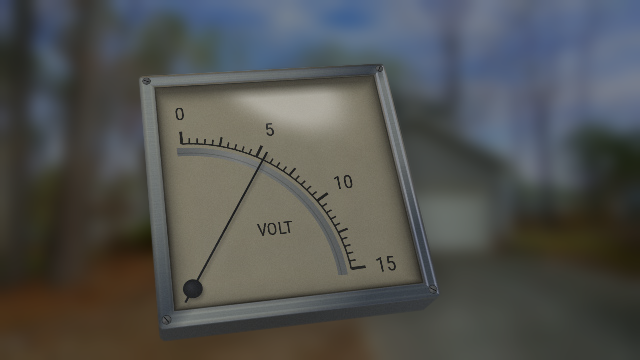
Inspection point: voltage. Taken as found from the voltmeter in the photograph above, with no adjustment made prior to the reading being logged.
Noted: 5.5 V
